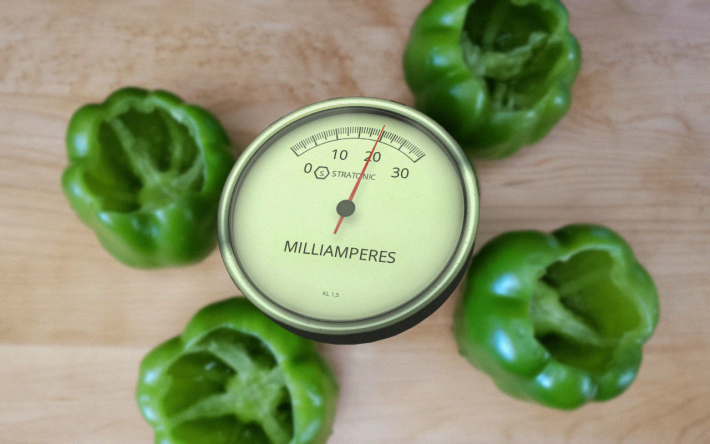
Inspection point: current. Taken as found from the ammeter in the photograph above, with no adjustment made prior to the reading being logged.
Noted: 20 mA
